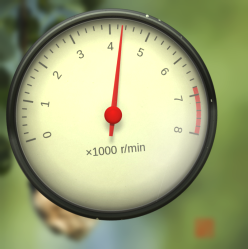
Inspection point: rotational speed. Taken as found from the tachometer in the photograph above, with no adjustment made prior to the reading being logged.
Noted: 4300 rpm
